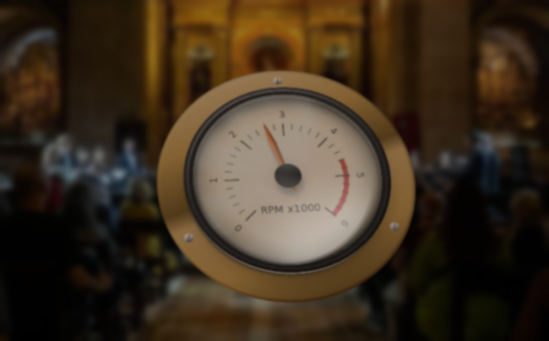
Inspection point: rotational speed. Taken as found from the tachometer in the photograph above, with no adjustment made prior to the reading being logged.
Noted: 2600 rpm
